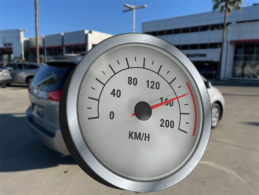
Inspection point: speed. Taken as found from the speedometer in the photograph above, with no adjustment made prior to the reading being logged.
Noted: 160 km/h
